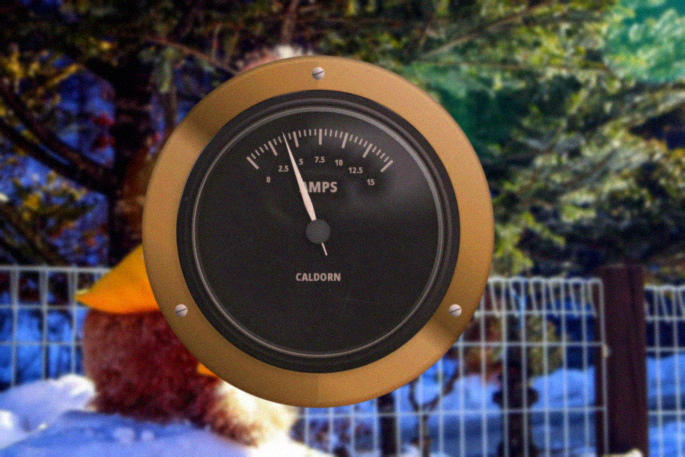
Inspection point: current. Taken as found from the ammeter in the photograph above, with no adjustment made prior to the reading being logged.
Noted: 4 A
